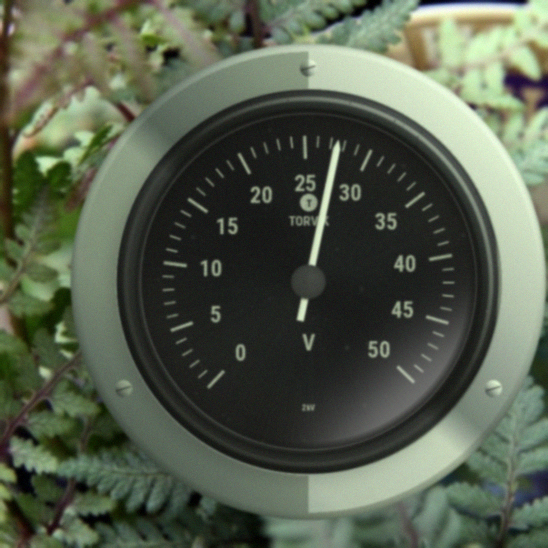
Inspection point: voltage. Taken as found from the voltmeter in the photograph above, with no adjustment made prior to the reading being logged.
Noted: 27.5 V
